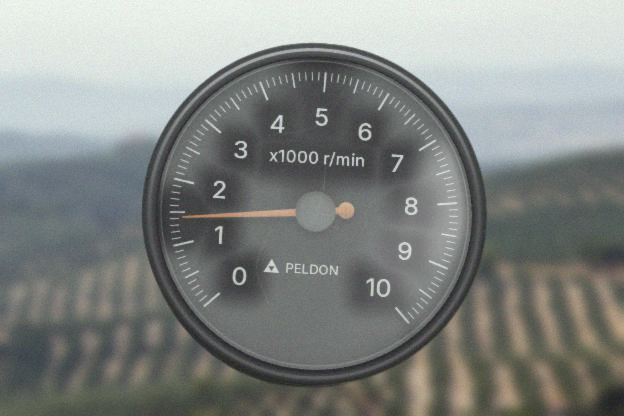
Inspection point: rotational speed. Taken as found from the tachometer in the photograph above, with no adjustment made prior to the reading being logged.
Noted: 1400 rpm
